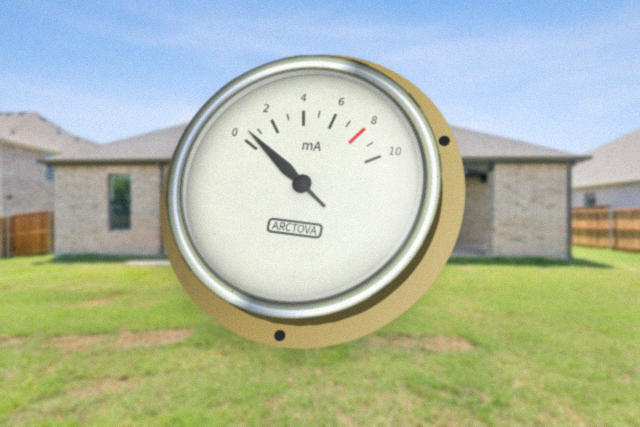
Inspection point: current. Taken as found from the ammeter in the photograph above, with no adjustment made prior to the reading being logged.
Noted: 0.5 mA
